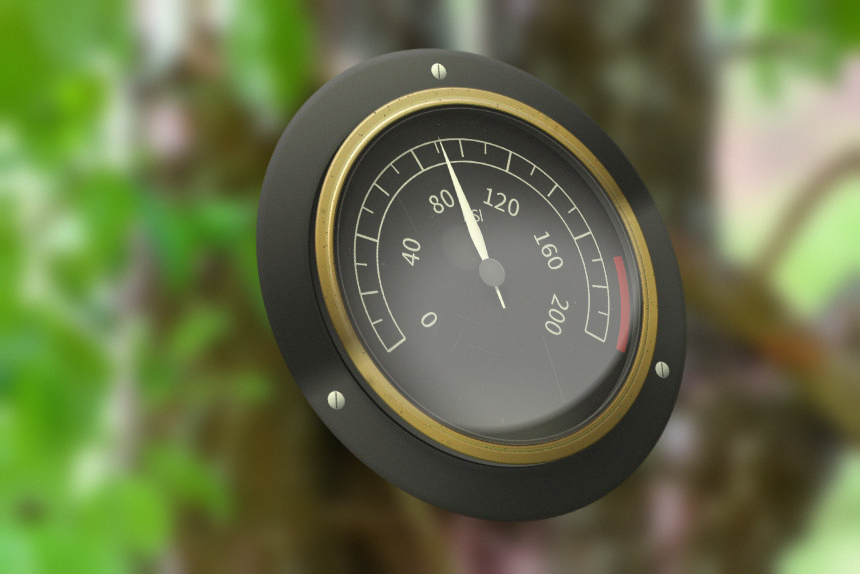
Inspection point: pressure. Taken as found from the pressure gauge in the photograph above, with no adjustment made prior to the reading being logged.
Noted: 90 psi
